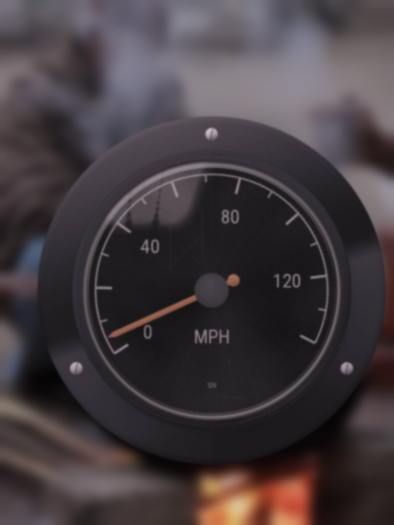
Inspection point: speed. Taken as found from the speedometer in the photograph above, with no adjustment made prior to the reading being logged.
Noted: 5 mph
